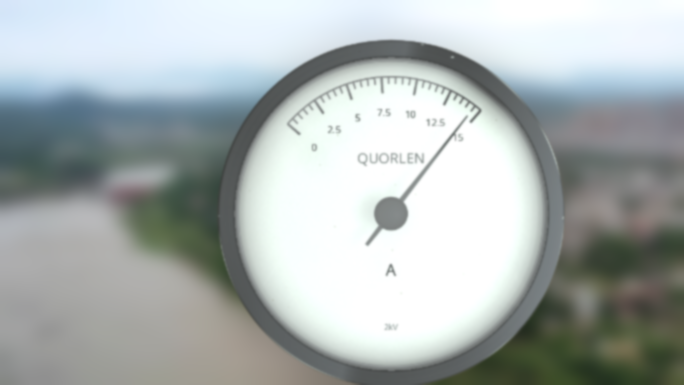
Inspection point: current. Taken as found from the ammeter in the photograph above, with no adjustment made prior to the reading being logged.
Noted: 14.5 A
